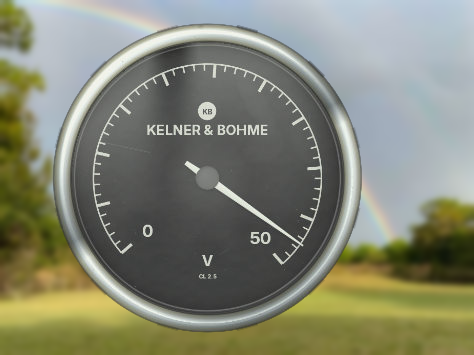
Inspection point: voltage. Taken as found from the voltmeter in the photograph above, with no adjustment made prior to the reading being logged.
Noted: 47.5 V
